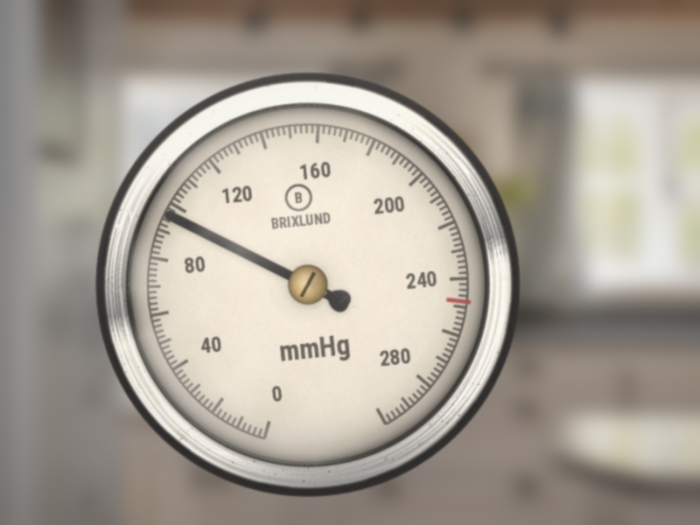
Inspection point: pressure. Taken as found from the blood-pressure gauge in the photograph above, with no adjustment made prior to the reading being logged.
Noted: 96 mmHg
